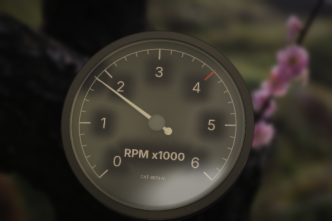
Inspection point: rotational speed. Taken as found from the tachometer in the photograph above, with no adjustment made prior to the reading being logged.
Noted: 1800 rpm
